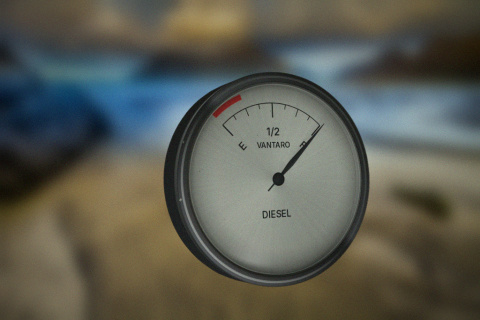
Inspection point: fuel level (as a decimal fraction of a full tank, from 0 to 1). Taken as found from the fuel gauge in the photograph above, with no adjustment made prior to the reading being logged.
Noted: 1
